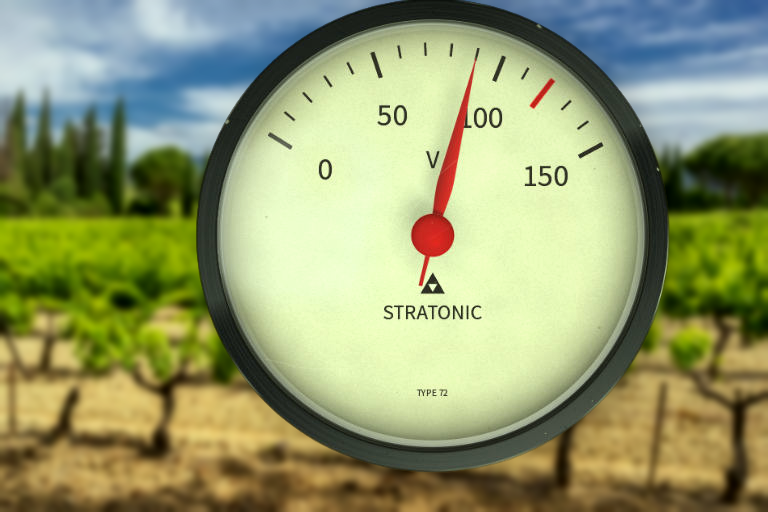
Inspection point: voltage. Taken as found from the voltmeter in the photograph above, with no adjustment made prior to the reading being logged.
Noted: 90 V
